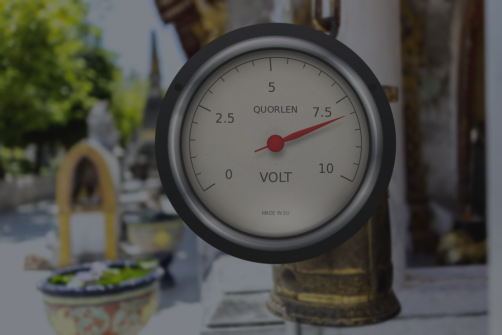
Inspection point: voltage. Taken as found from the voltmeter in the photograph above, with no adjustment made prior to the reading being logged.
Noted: 8 V
